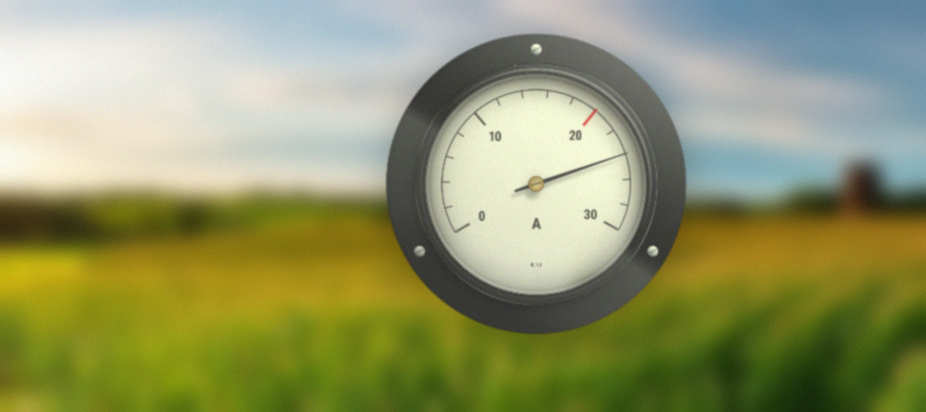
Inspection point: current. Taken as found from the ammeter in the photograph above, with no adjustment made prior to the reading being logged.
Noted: 24 A
